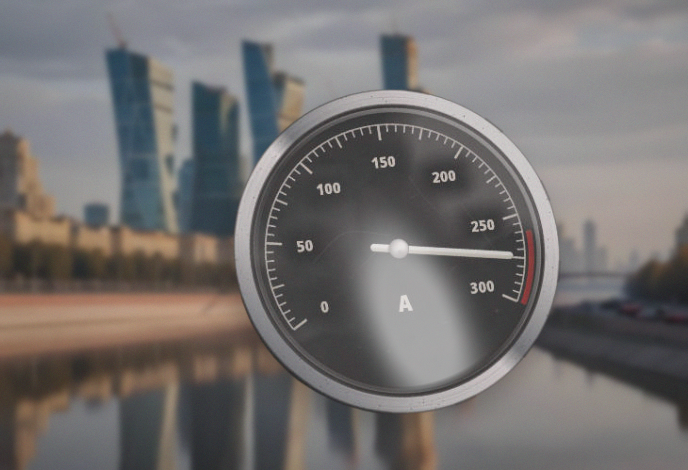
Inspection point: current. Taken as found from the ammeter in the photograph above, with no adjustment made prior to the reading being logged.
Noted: 275 A
